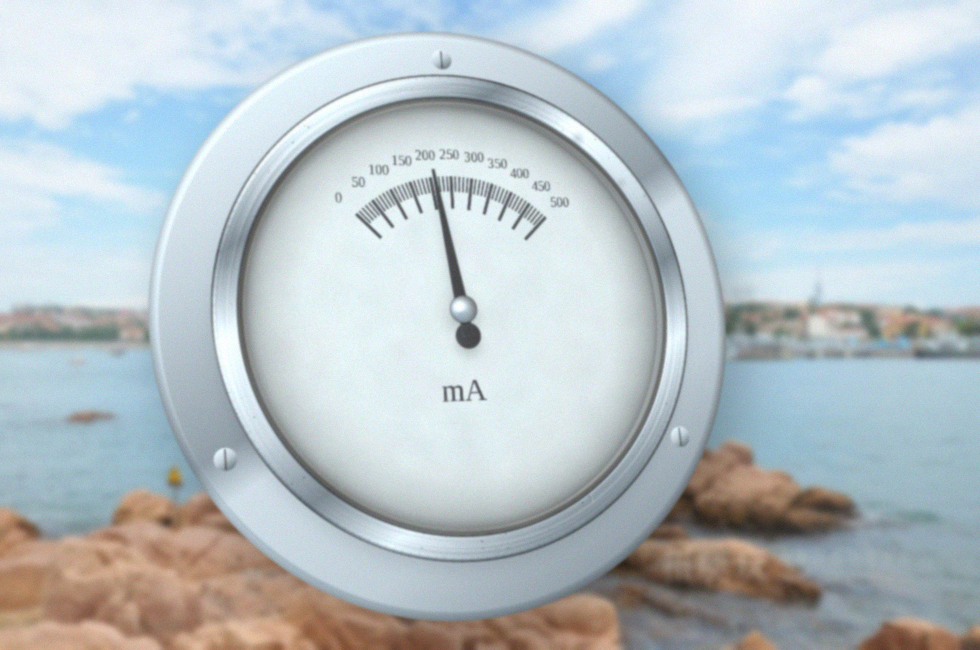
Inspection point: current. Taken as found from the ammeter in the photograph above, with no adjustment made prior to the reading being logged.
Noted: 200 mA
